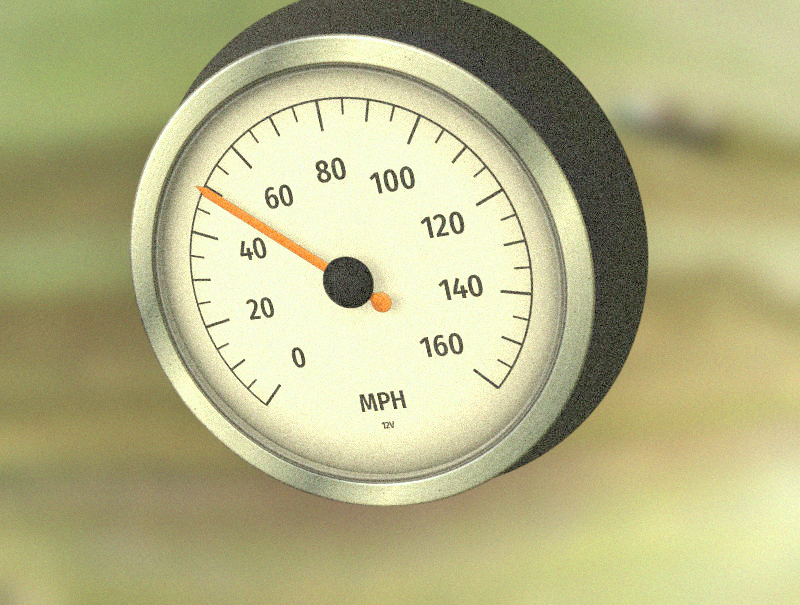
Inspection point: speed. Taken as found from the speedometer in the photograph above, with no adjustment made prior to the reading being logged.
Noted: 50 mph
